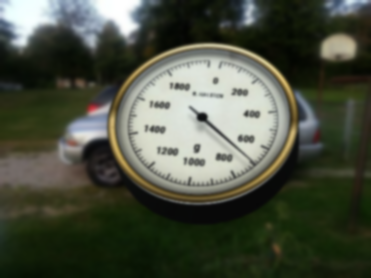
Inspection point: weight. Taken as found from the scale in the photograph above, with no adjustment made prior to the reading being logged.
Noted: 700 g
